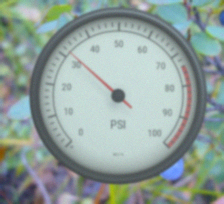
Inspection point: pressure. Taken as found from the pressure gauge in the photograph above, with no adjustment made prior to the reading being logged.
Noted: 32 psi
